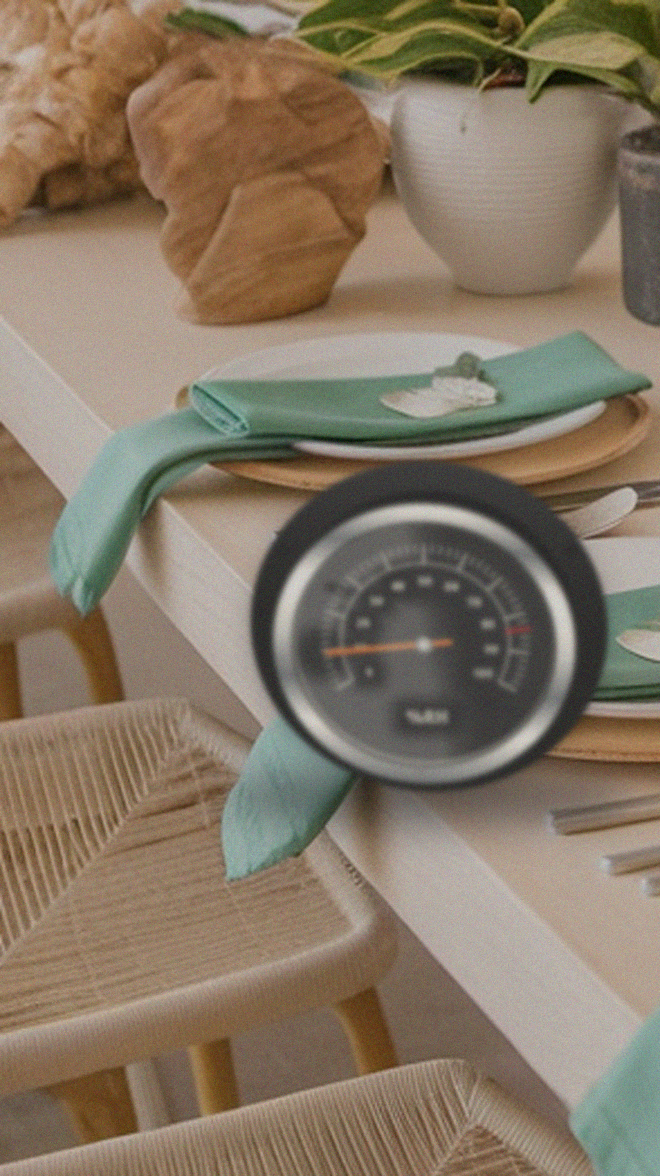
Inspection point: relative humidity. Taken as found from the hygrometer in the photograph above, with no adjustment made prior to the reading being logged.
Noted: 10 %
